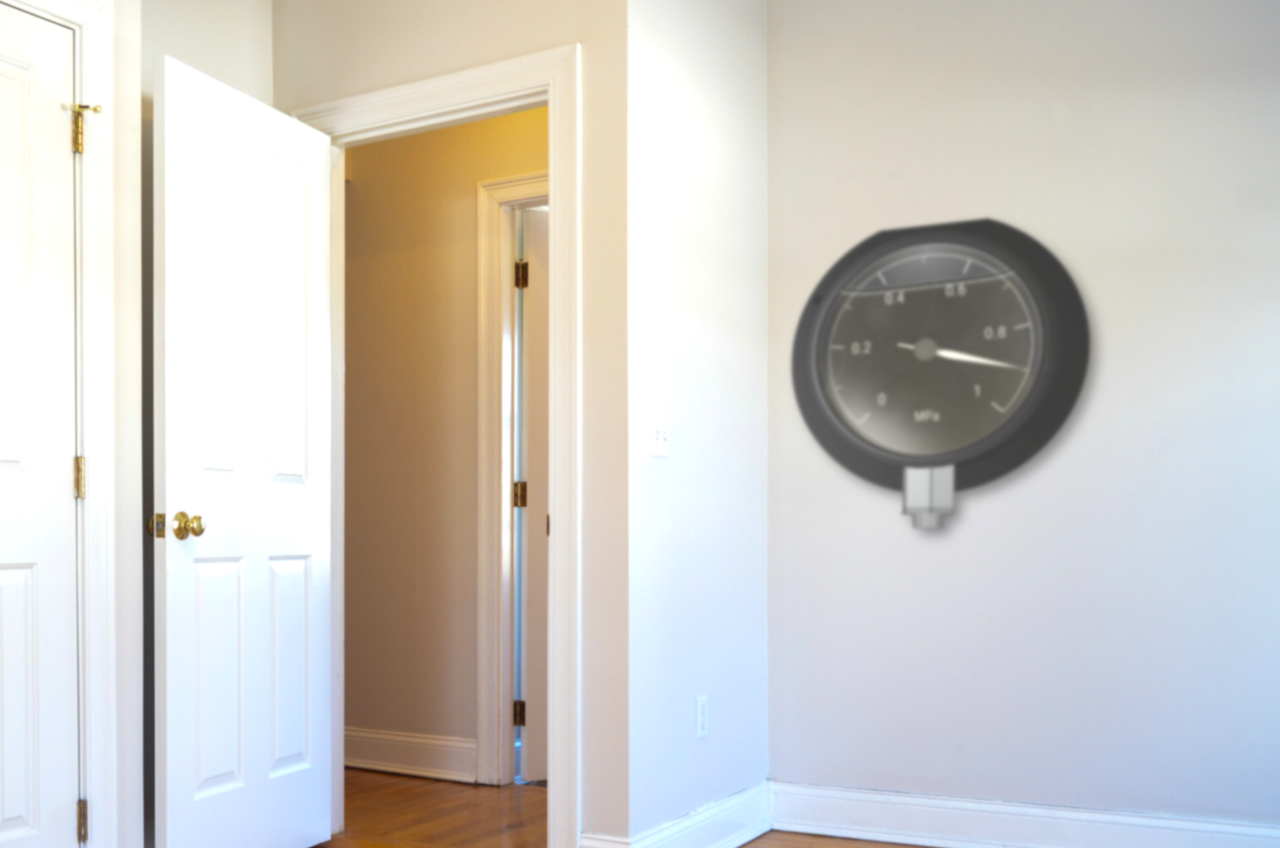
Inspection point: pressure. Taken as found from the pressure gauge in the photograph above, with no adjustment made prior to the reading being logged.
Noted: 0.9 MPa
